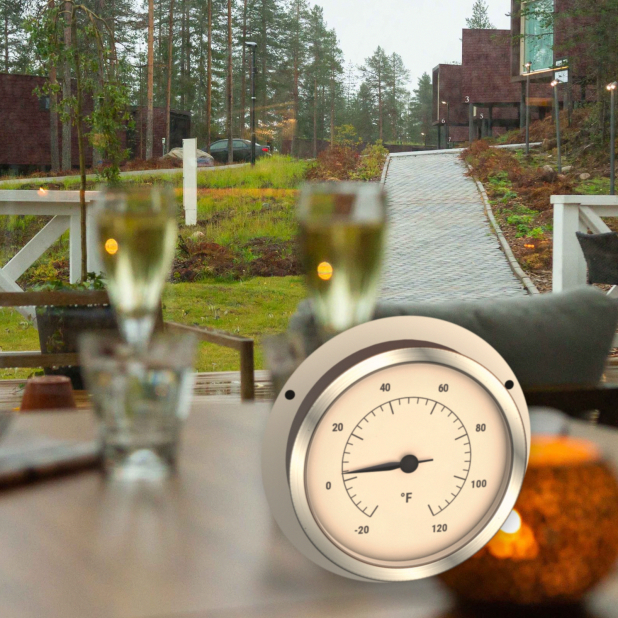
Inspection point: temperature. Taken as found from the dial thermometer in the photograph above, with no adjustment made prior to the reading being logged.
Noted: 4 °F
